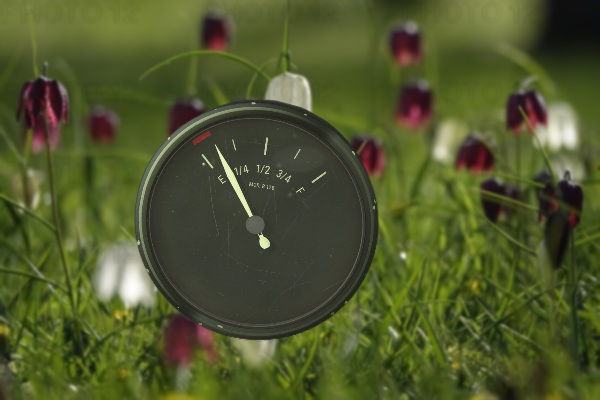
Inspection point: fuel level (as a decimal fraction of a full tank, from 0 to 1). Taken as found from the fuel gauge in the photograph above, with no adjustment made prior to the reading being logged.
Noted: 0.125
